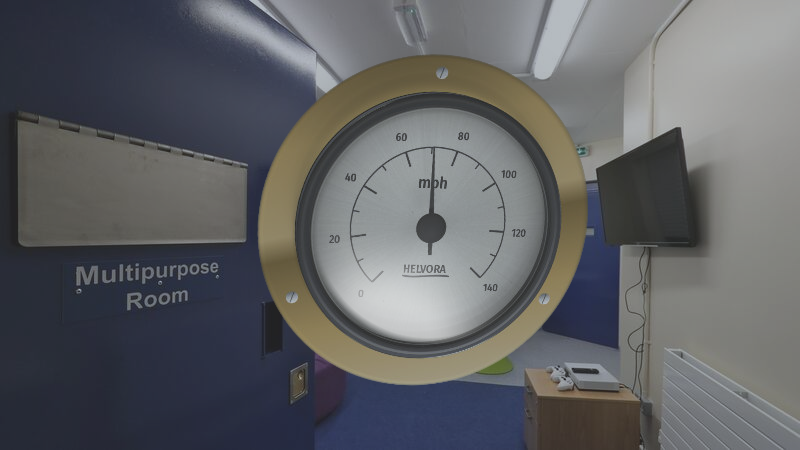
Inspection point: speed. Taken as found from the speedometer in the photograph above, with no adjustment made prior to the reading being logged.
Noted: 70 mph
